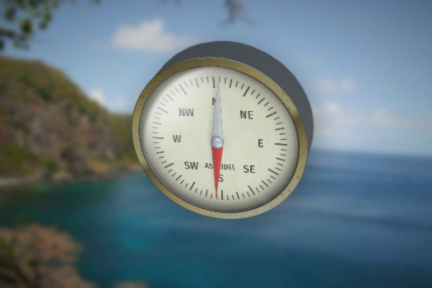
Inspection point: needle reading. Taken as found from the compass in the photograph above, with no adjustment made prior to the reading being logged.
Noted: 185 °
